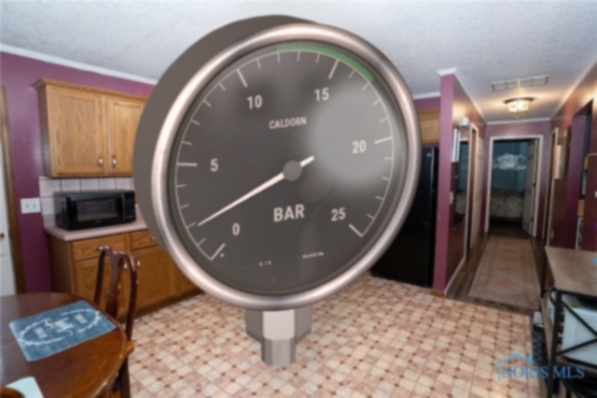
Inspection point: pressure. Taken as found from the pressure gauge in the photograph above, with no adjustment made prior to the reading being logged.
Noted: 2 bar
